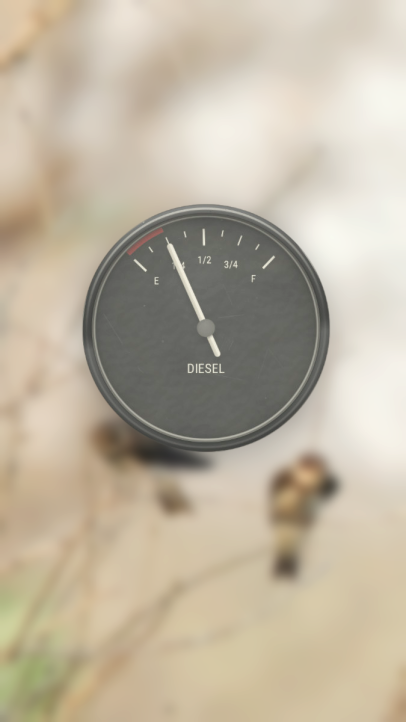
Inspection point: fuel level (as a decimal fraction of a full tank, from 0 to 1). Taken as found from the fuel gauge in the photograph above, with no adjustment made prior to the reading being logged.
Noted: 0.25
